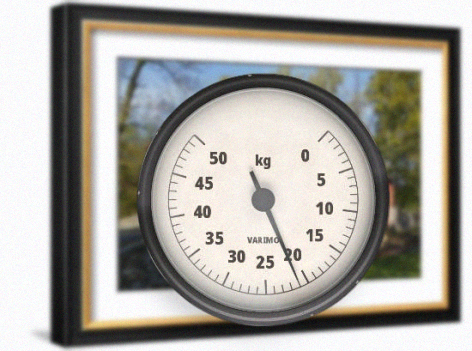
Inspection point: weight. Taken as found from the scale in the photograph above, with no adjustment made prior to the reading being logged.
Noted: 21 kg
